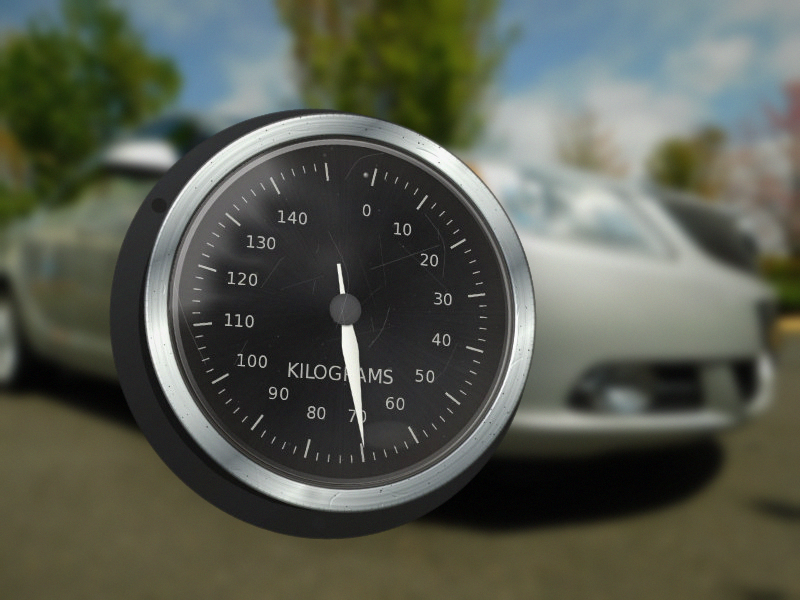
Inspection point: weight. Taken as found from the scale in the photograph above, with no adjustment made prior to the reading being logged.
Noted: 70 kg
